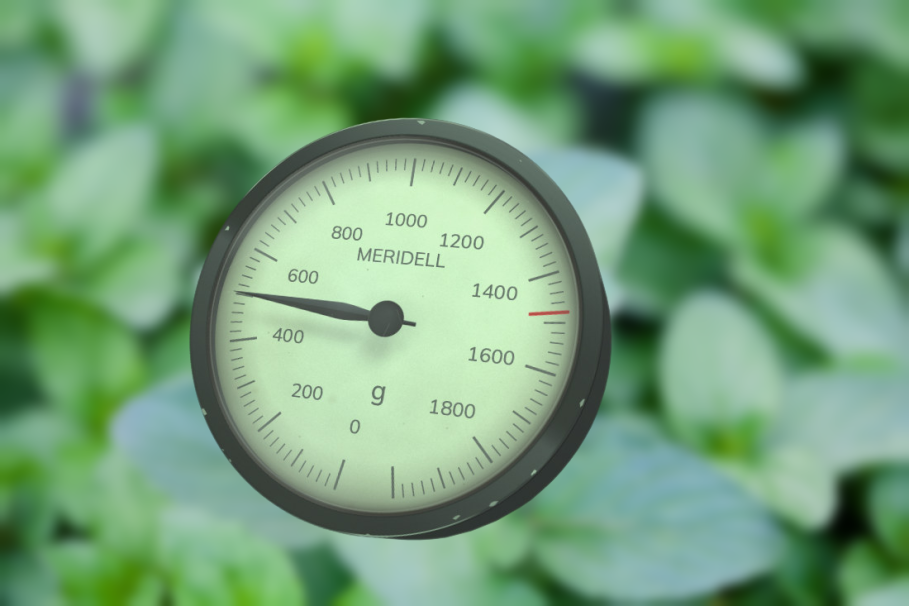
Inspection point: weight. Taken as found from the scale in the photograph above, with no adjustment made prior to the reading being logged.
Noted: 500 g
